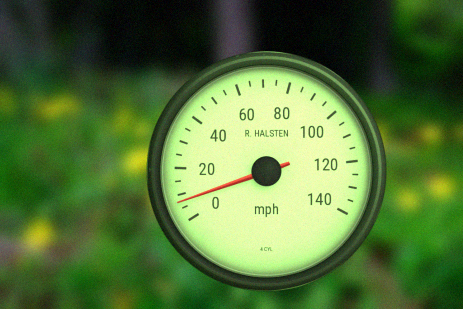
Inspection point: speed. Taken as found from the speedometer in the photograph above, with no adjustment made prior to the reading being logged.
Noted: 7.5 mph
